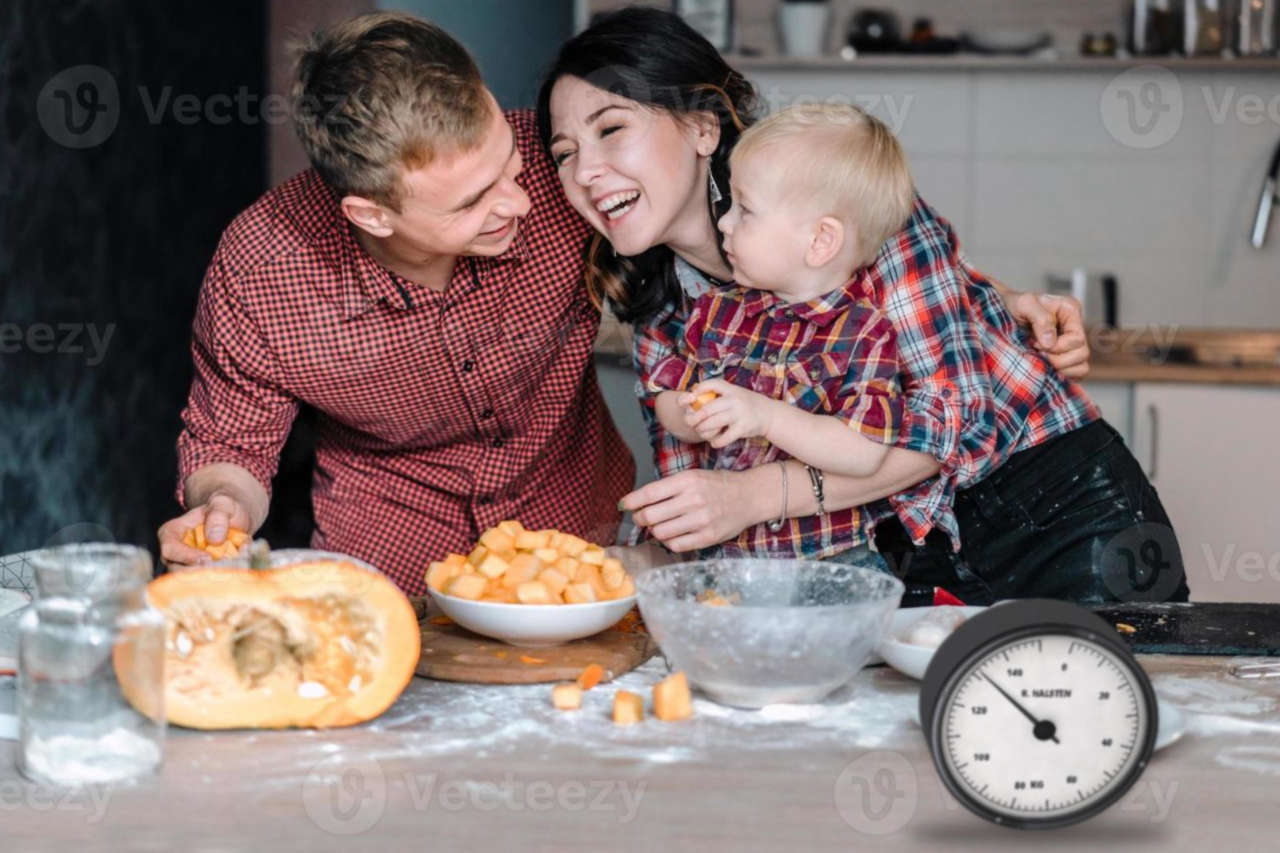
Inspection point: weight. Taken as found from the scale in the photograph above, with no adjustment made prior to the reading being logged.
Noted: 132 kg
